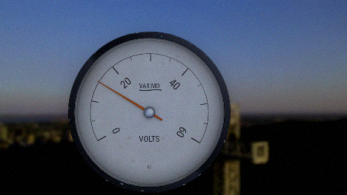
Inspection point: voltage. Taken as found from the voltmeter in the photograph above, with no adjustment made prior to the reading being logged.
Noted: 15 V
